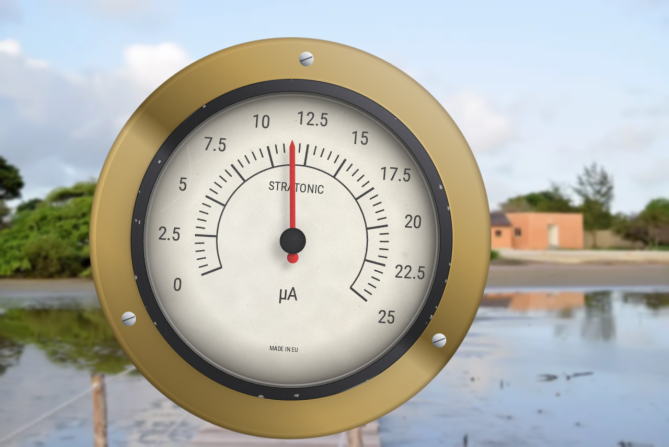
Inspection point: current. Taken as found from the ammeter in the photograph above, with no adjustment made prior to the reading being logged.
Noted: 11.5 µA
